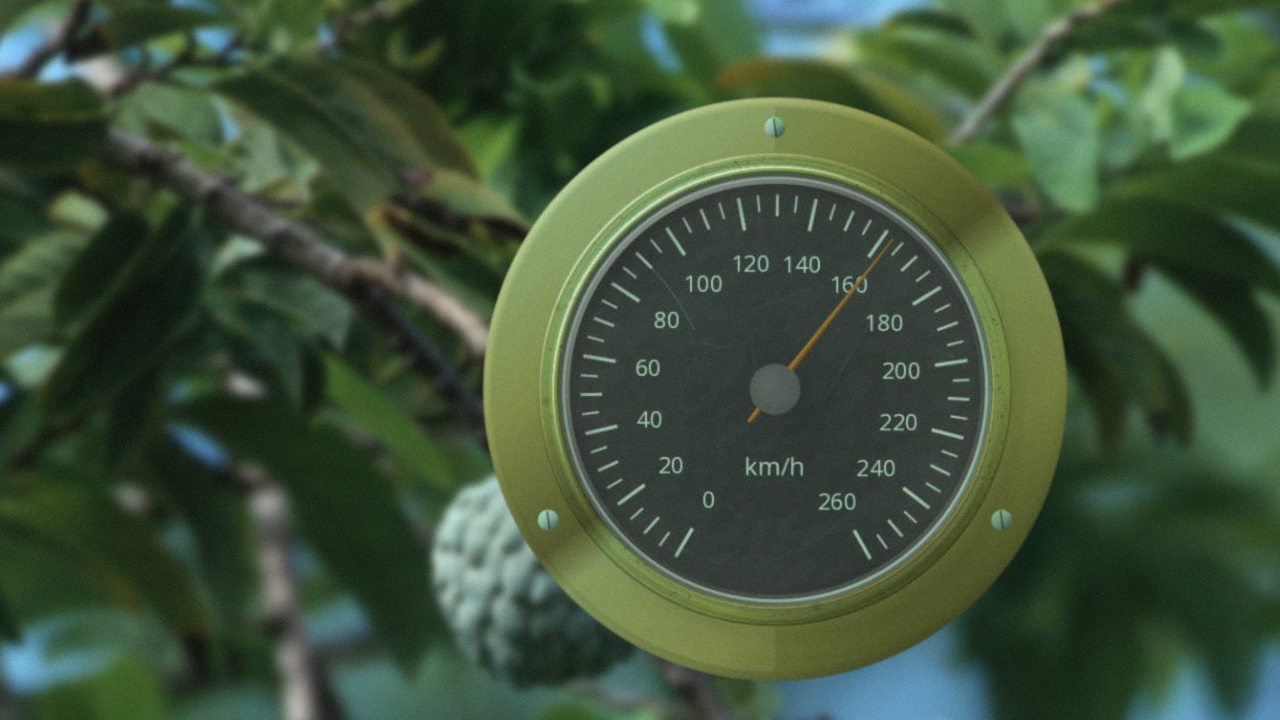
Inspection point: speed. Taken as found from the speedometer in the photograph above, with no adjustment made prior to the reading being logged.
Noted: 162.5 km/h
